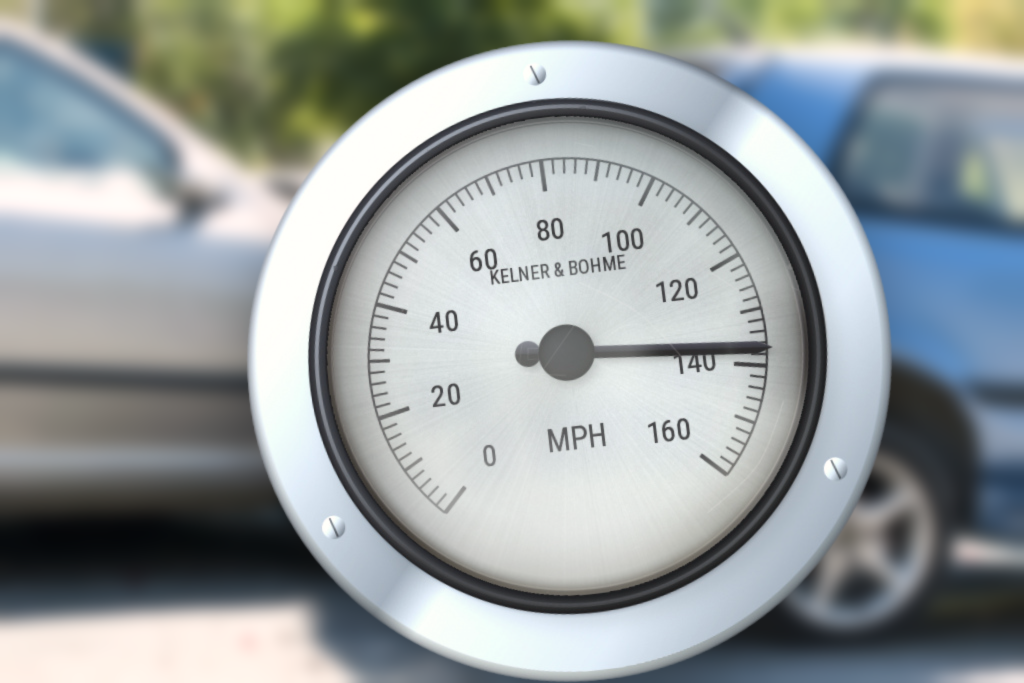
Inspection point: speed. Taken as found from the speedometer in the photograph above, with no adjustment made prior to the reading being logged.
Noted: 137 mph
